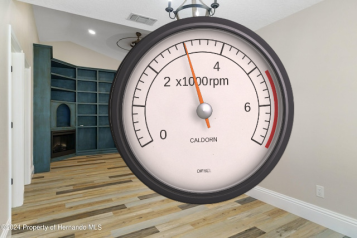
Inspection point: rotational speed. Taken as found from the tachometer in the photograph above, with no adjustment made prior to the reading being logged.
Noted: 3000 rpm
